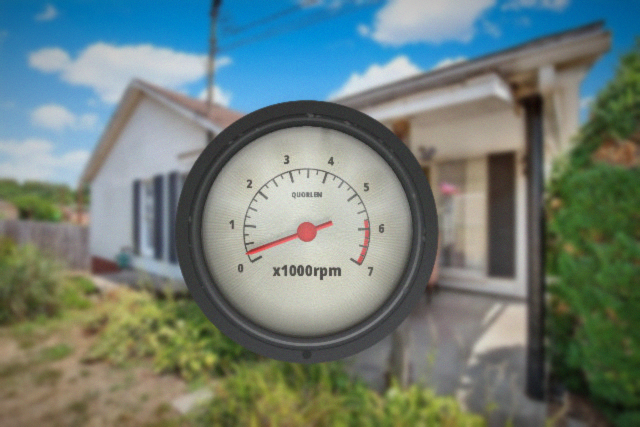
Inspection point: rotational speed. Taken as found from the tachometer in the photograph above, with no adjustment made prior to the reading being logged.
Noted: 250 rpm
